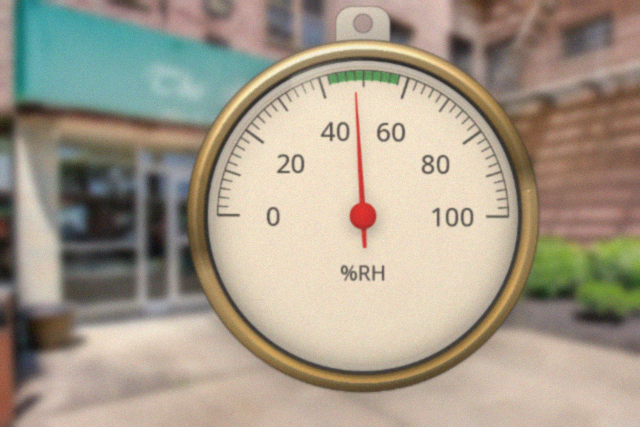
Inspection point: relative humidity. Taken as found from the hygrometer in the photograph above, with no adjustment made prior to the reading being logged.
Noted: 48 %
